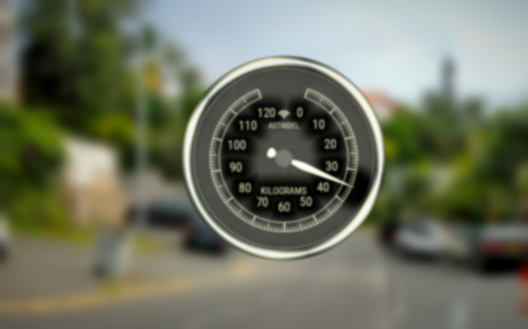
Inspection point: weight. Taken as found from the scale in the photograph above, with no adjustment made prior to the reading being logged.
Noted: 35 kg
